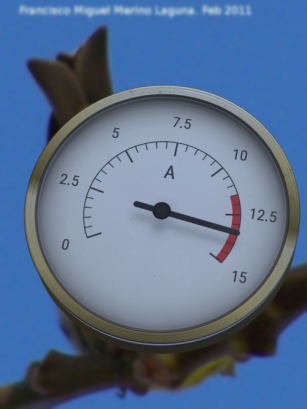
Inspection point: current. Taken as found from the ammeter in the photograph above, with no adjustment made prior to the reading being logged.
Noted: 13.5 A
